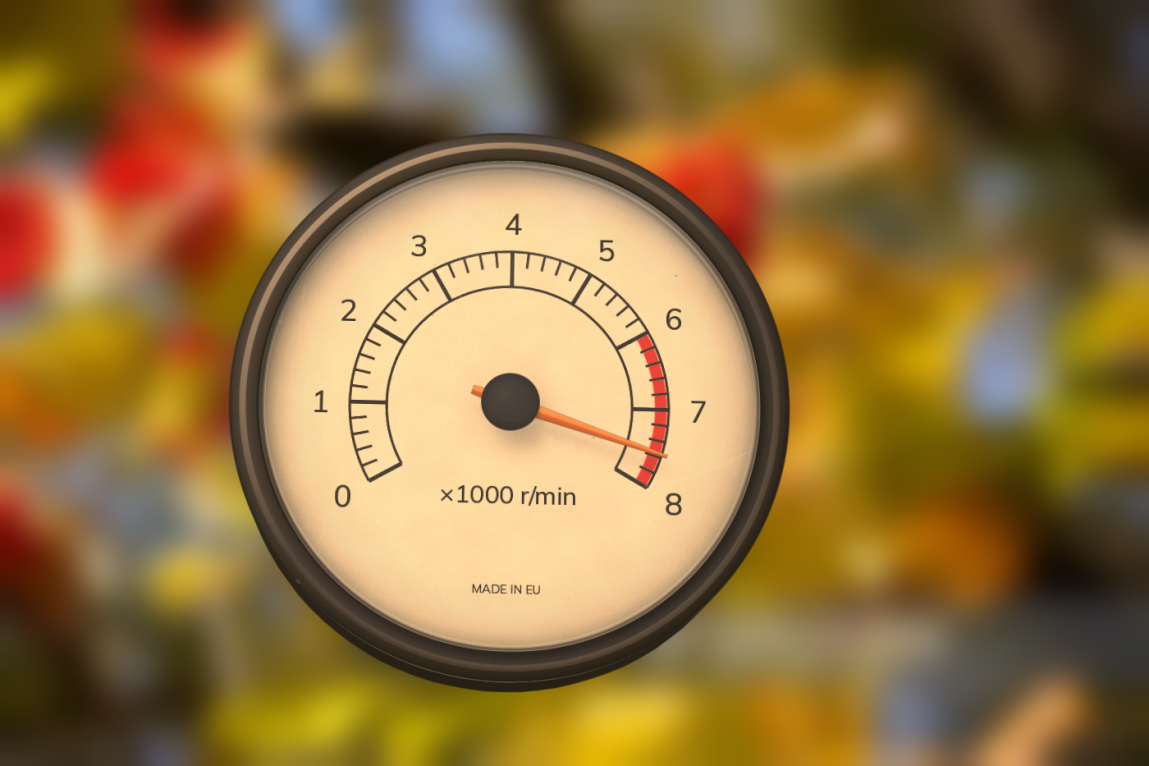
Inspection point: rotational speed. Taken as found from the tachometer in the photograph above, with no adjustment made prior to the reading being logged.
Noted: 7600 rpm
